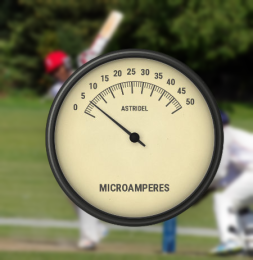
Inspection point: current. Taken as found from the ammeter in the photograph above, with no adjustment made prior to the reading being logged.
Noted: 5 µA
